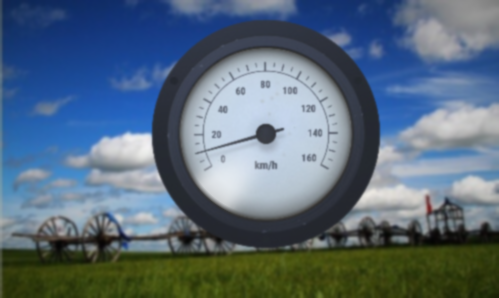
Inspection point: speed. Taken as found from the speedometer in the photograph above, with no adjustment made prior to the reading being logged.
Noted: 10 km/h
